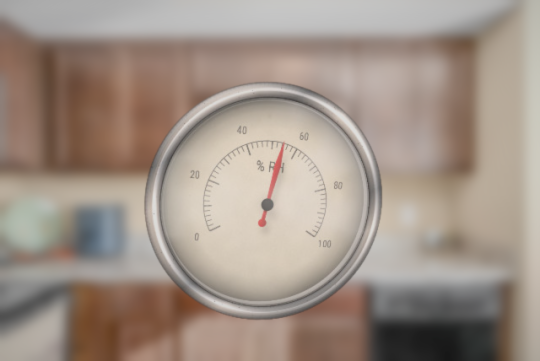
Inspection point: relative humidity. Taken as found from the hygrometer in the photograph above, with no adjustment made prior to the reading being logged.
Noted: 54 %
